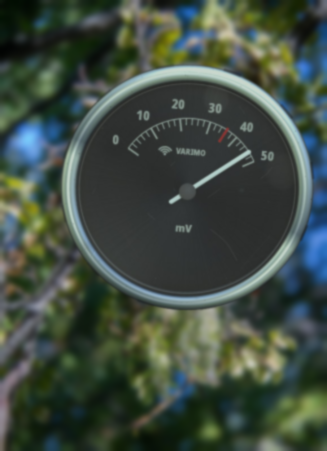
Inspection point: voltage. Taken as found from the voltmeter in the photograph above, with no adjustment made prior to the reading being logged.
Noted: 46 mV
